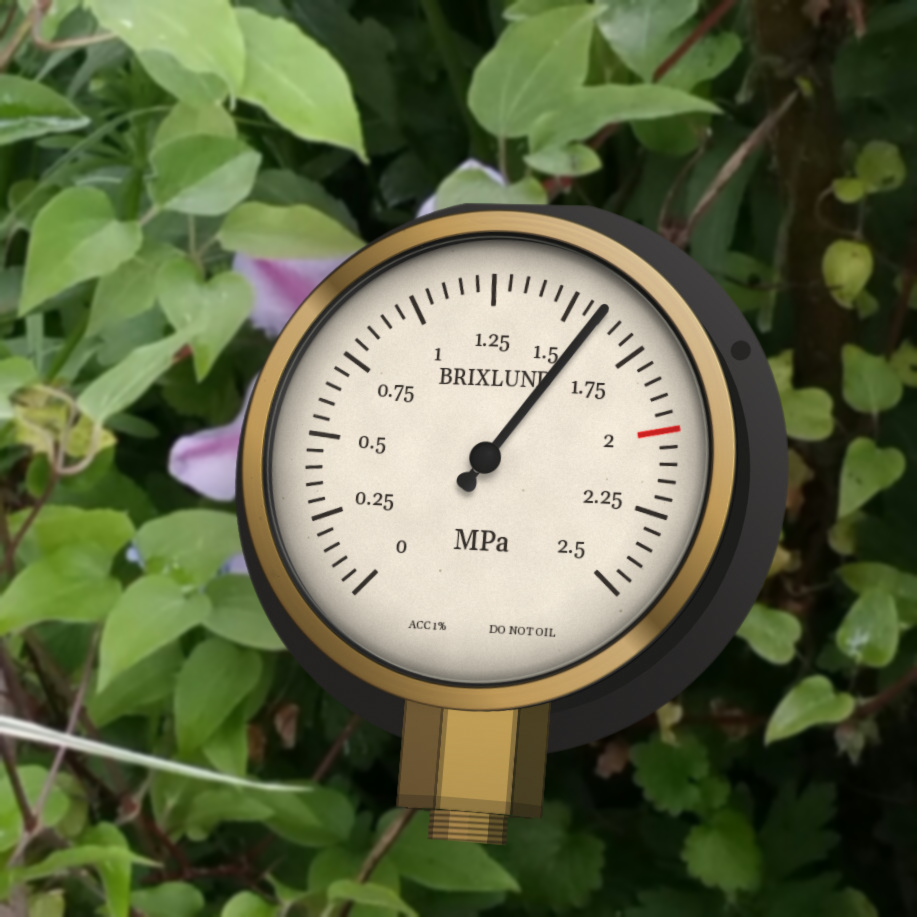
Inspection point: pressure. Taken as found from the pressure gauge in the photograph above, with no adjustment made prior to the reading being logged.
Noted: 1.6 MPa
